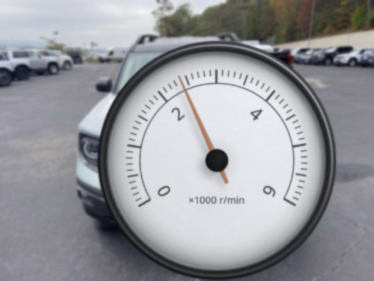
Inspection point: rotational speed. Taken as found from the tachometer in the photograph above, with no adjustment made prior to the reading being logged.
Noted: 2400 rpm
